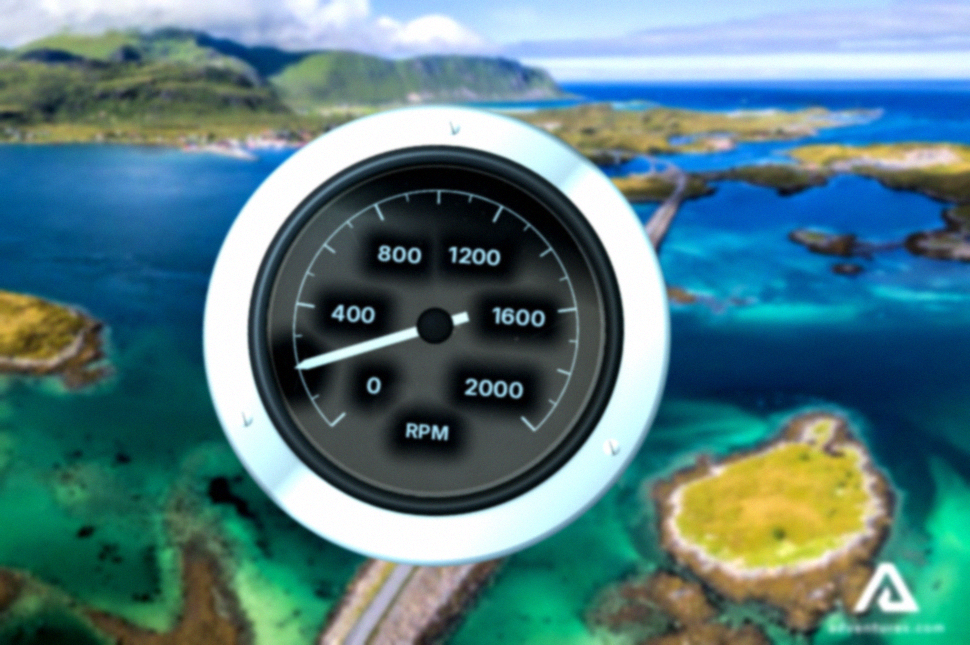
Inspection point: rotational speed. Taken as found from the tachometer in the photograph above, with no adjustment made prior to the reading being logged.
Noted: 200 rpm
